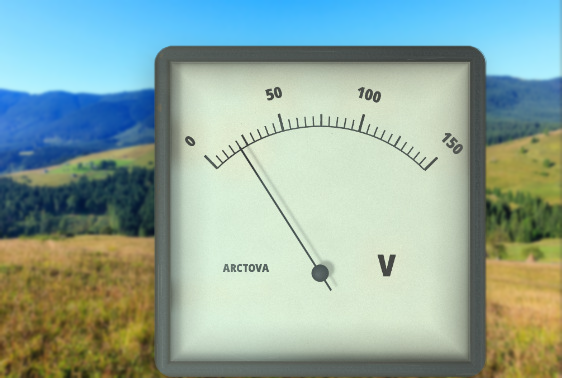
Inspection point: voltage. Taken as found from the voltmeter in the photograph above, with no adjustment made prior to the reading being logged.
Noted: 20 V
